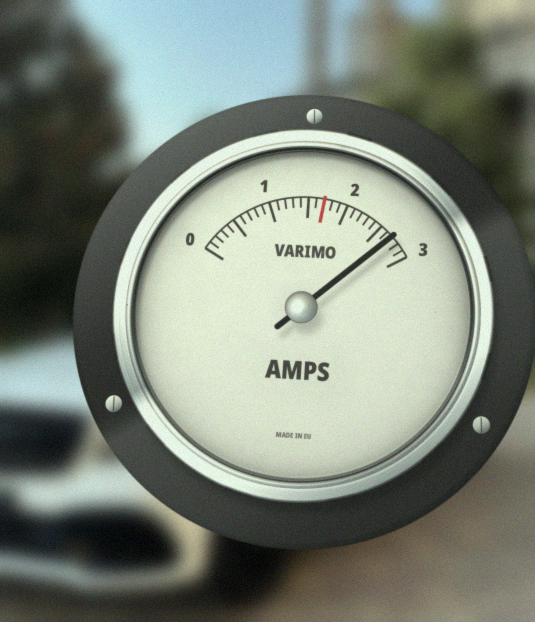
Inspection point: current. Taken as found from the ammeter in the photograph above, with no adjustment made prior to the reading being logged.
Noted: 2.7 A
